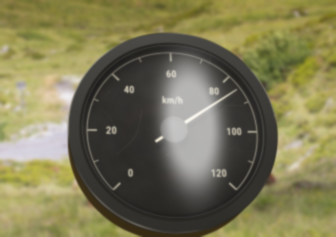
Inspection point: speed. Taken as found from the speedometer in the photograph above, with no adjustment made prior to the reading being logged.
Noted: 85 km/h
